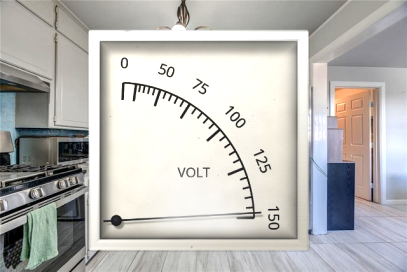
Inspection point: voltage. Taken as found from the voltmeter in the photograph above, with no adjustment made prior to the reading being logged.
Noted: 147.5 V
